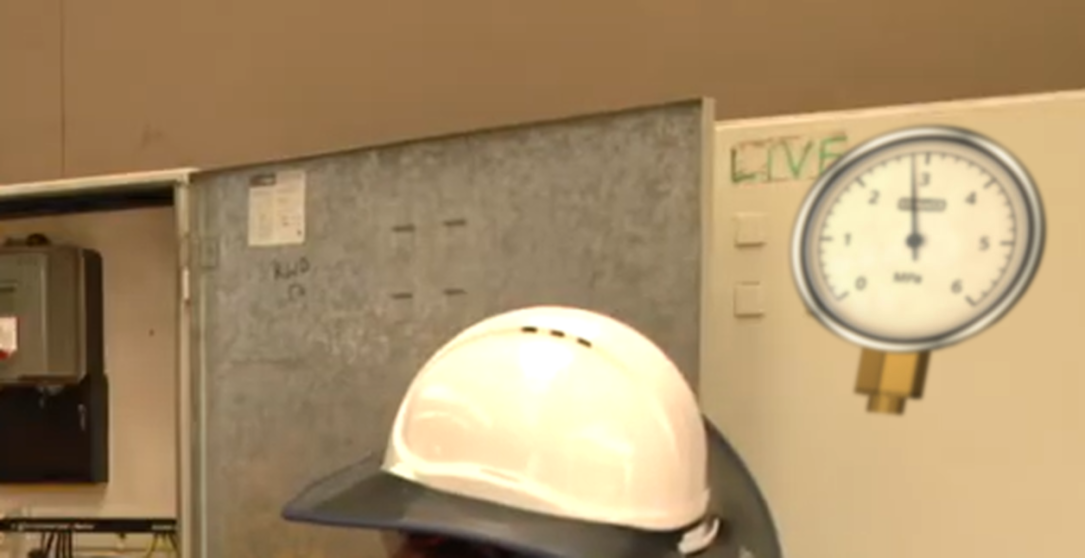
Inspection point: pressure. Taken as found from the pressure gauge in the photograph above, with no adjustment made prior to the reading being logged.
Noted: 2.8 MPa
